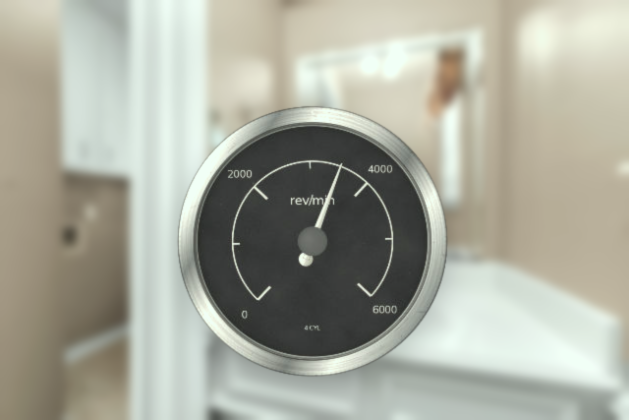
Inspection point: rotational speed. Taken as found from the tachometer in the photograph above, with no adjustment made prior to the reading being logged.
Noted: 3500 rpm
